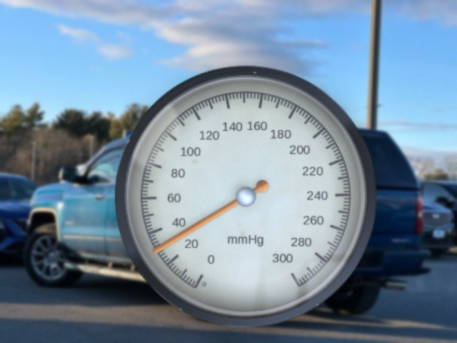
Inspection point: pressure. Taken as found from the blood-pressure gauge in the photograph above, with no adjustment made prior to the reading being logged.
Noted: 30 mmHg
